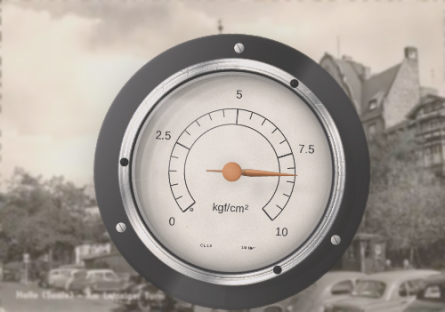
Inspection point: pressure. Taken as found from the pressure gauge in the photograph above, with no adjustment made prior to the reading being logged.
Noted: 8.25 kg/cm²
